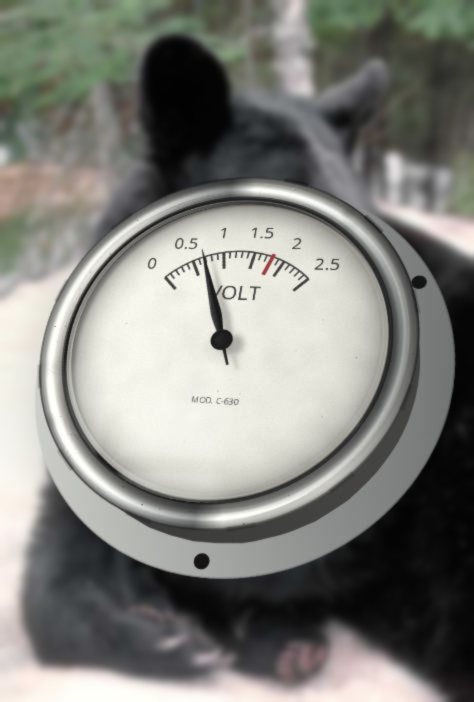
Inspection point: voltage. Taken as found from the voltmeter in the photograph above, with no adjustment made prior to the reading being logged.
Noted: 0.7 V
